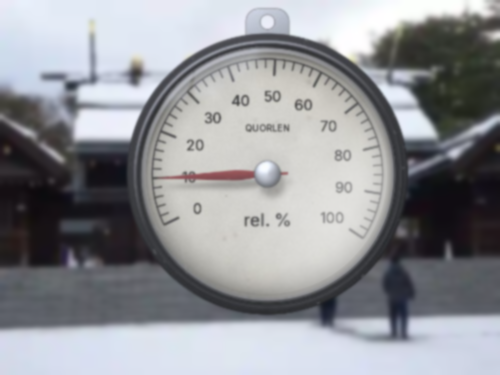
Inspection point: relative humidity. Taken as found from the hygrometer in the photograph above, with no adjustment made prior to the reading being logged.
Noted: 10 %
